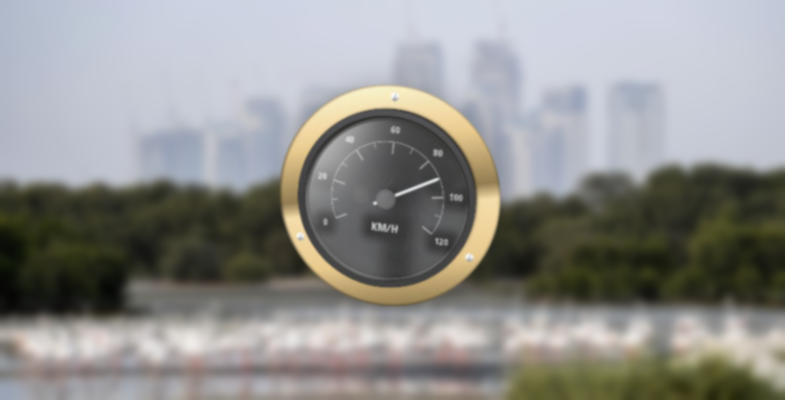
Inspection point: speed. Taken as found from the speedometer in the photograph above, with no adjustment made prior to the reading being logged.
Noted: 90 km/h
